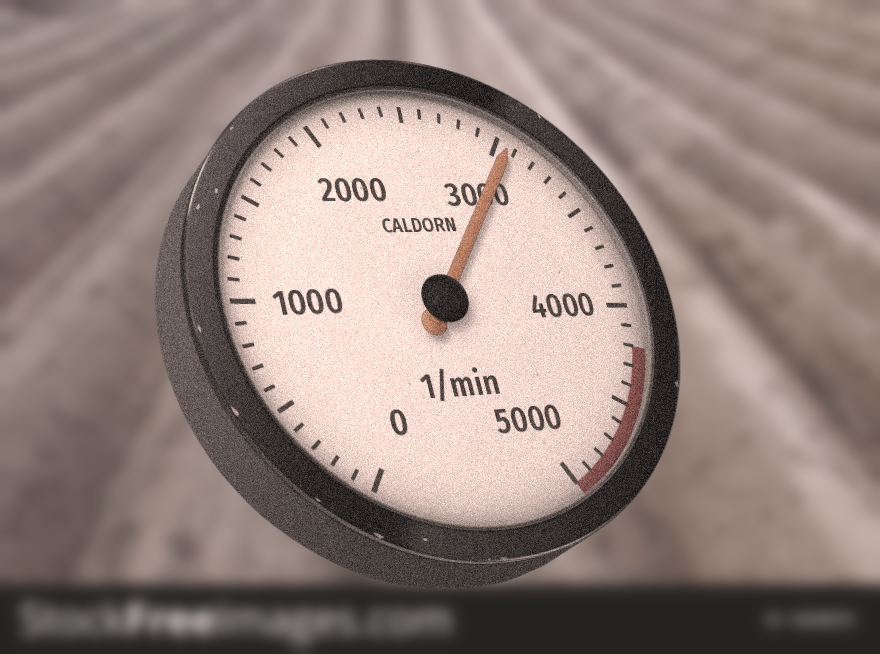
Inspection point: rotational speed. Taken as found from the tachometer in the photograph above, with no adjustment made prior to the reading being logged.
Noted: 3050 rpm
